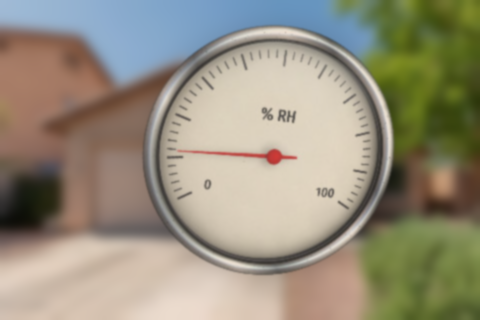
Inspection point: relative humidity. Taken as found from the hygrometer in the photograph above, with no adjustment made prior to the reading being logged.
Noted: 12 %
